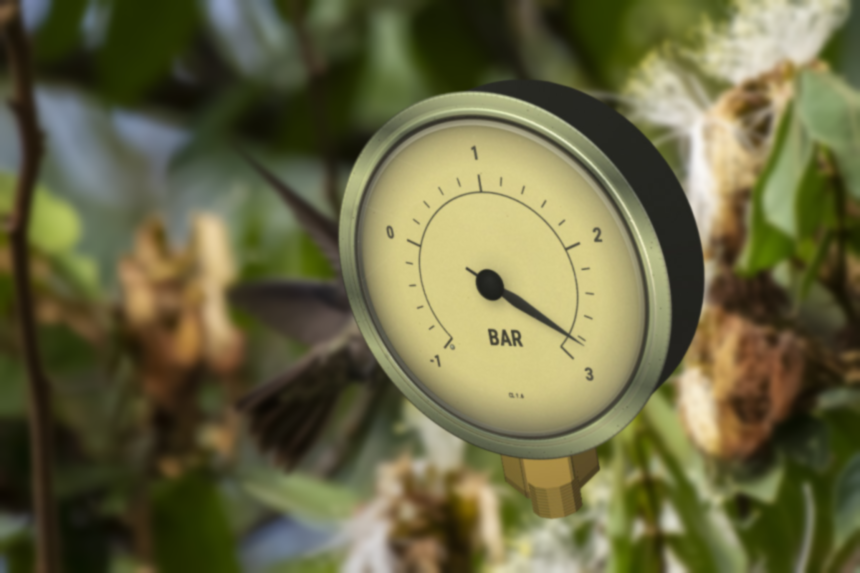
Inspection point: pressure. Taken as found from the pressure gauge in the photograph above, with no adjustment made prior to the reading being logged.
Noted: 2.8 bar
